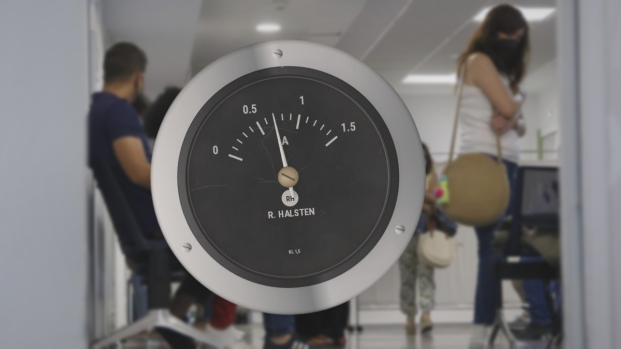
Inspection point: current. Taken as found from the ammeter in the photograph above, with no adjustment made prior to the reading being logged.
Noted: 0.7 A
